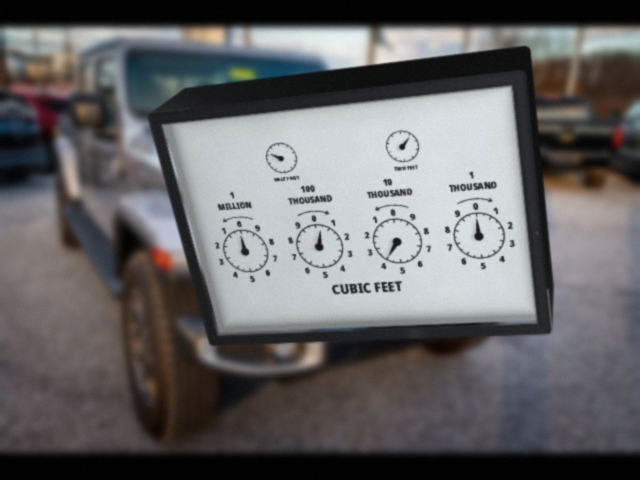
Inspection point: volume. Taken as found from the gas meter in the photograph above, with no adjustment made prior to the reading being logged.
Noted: 4000 ft³
